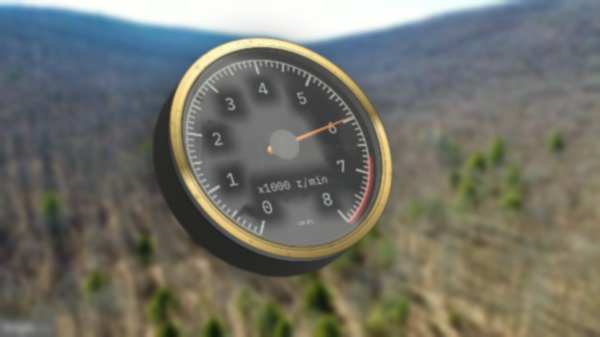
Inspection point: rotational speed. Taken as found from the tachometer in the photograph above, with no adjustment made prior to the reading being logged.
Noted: 6000 rpm
